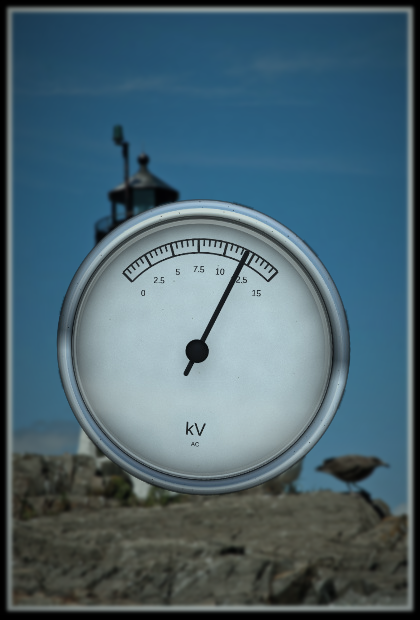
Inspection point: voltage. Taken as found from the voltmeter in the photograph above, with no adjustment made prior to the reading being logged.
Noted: 12 kV
